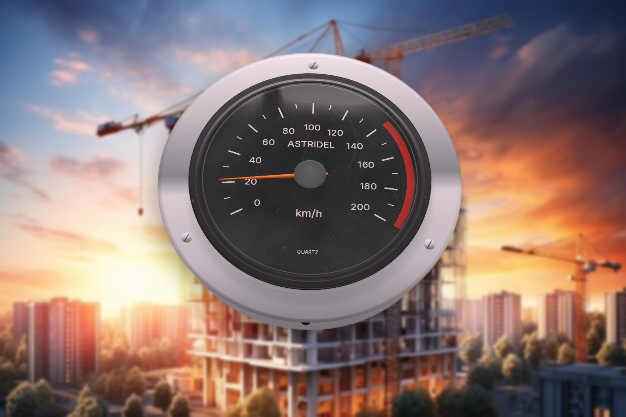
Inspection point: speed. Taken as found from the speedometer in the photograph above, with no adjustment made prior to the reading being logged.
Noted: 20 km/h
